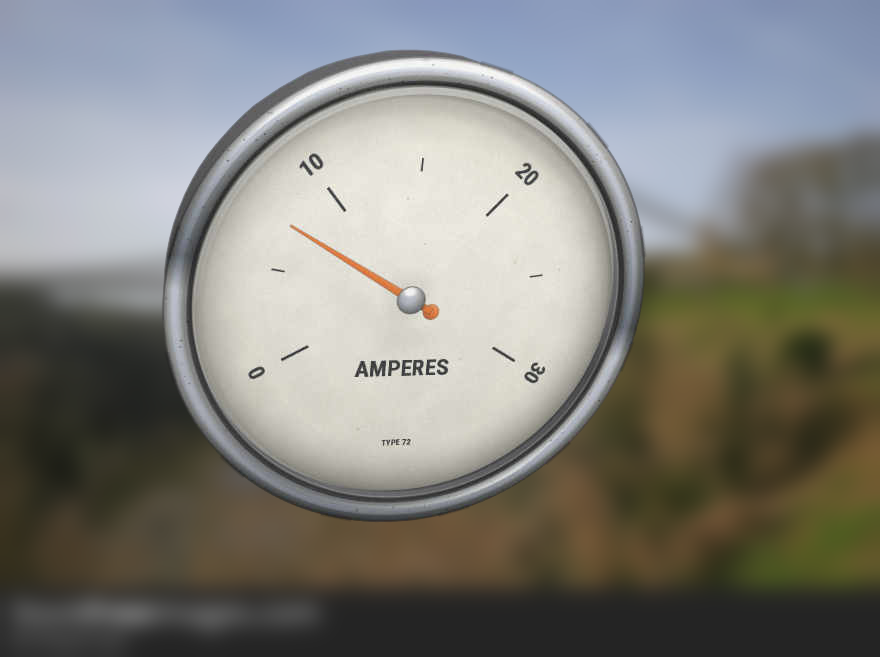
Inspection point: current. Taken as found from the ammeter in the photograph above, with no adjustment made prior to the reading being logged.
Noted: 7.5 A
